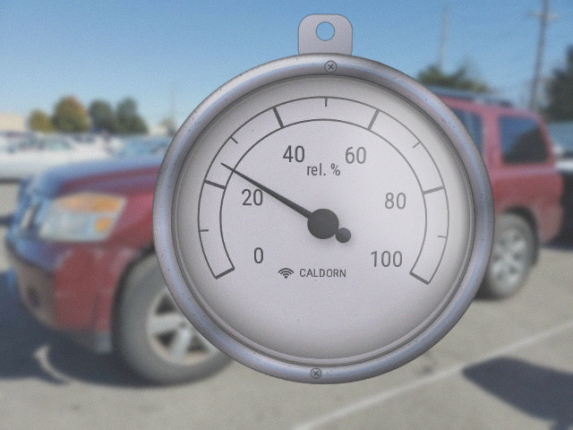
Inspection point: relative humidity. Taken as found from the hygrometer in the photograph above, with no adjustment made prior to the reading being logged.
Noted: 25 %
